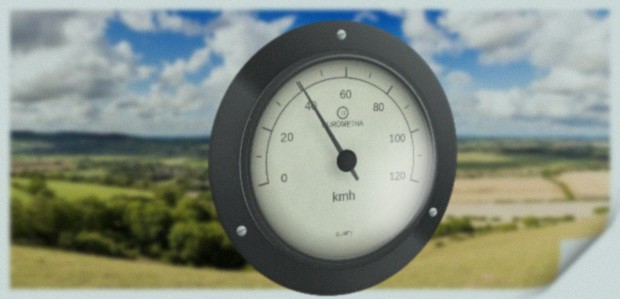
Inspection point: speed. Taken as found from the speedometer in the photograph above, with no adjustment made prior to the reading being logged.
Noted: 40 km/h
